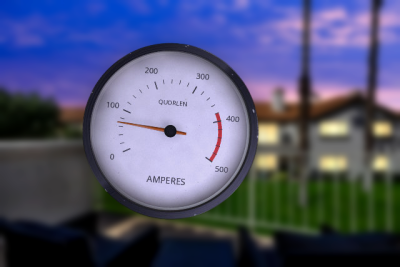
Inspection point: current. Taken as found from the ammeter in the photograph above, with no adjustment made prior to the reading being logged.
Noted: 70 A
